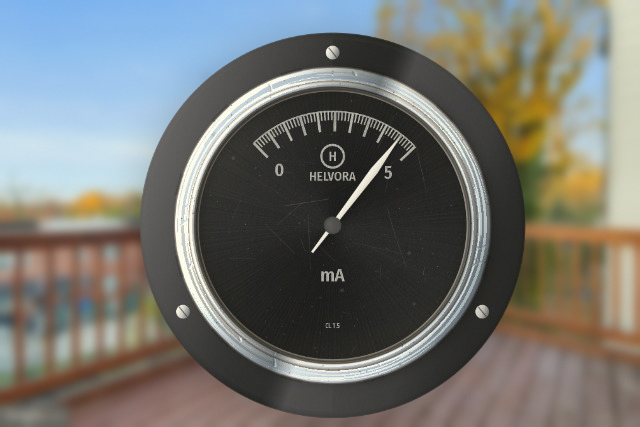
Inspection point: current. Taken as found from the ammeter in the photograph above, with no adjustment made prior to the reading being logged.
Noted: 4.5 mA
